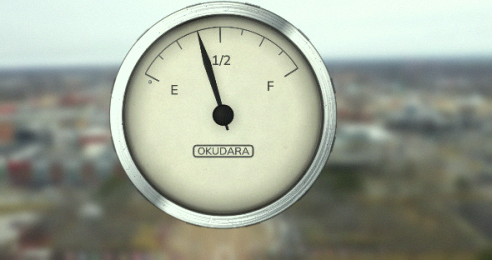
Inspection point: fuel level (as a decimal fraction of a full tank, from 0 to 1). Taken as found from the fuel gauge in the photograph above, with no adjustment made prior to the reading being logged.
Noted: 0.375
